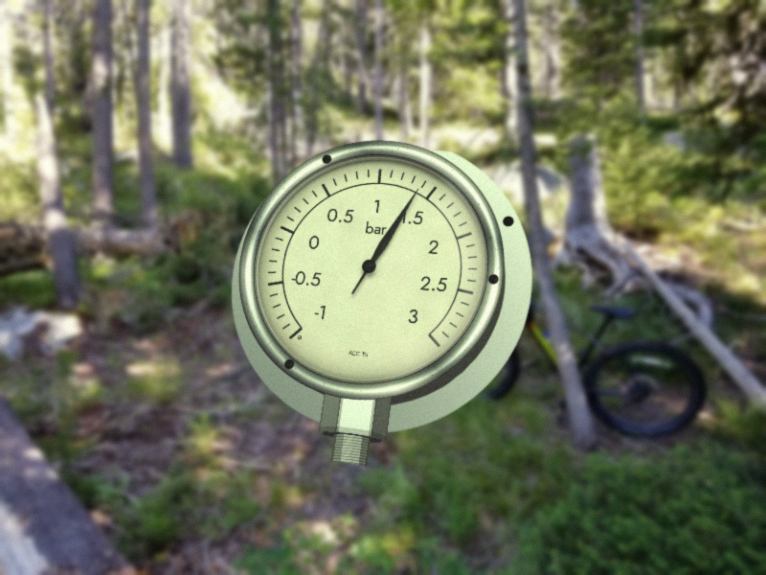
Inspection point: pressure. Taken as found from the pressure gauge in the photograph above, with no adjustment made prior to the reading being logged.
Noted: 1.4 bar
